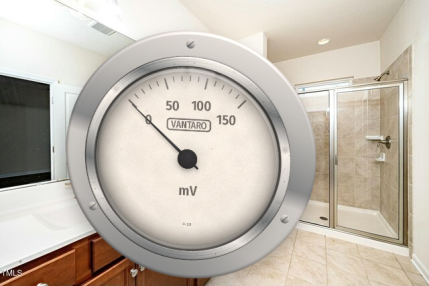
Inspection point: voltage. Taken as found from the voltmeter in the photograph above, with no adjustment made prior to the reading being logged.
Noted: 0 mV
